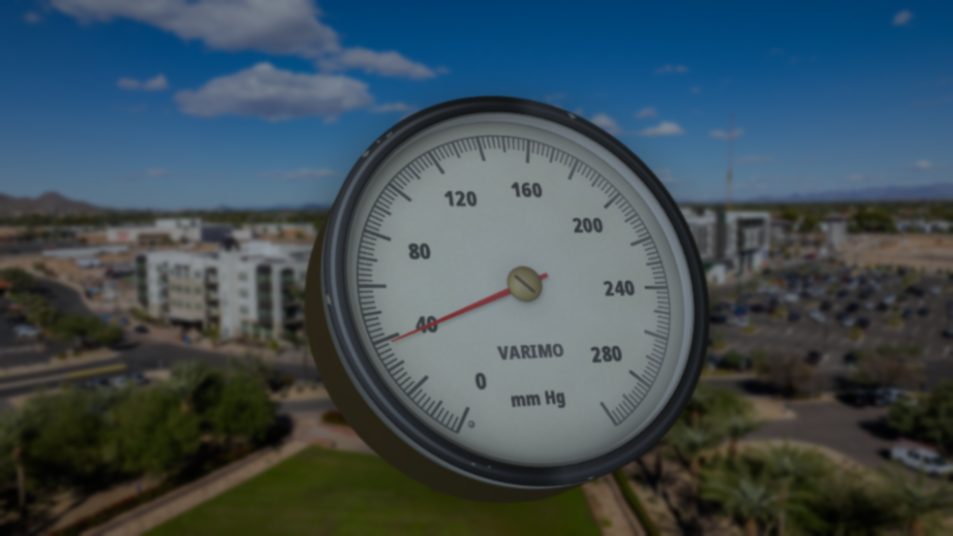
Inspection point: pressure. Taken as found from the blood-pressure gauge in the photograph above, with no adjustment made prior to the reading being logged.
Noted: 38 mmHg
